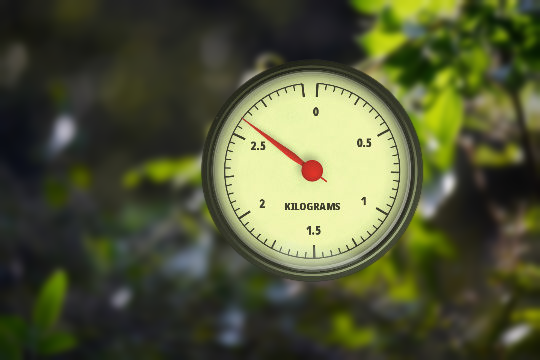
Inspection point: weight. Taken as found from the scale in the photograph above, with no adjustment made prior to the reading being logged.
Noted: 2.6 kg
